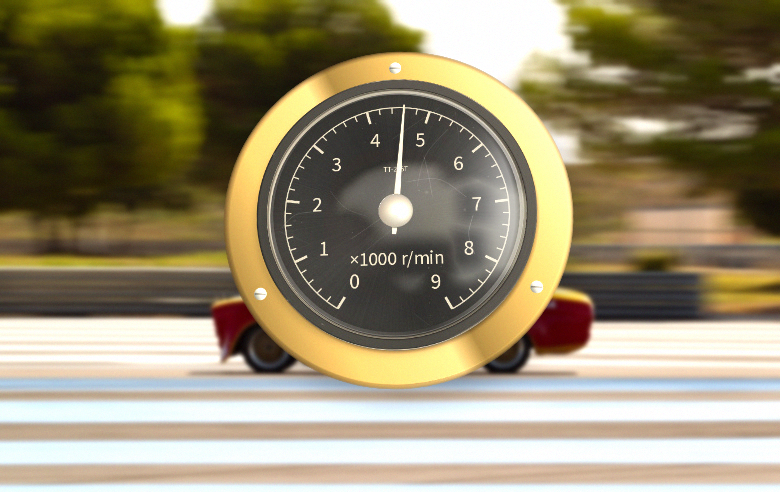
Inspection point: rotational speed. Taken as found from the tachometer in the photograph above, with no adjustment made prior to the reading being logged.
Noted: 4600 rpm
